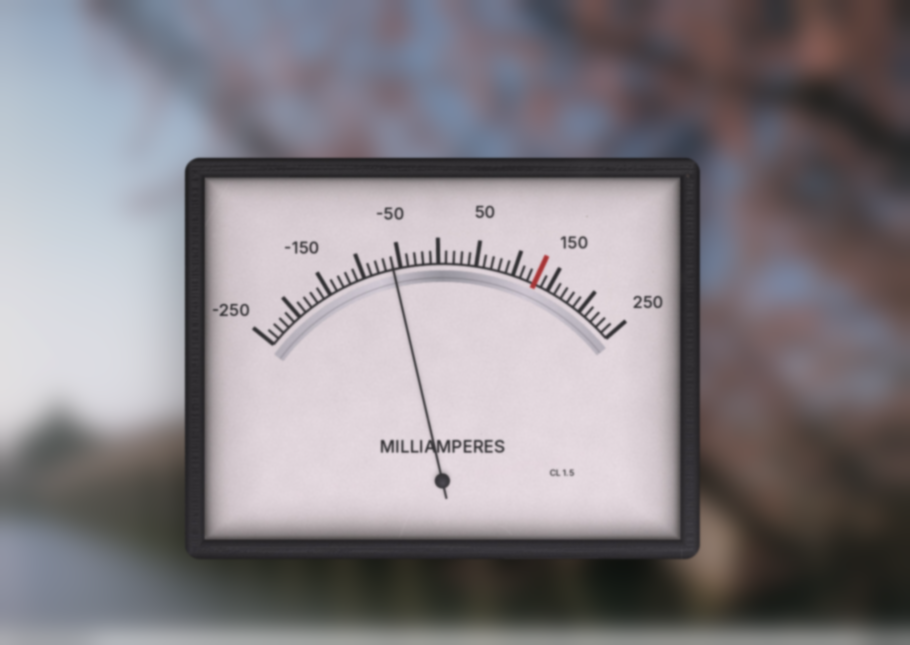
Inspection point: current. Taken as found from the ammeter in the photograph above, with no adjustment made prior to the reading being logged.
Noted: -60 mA
